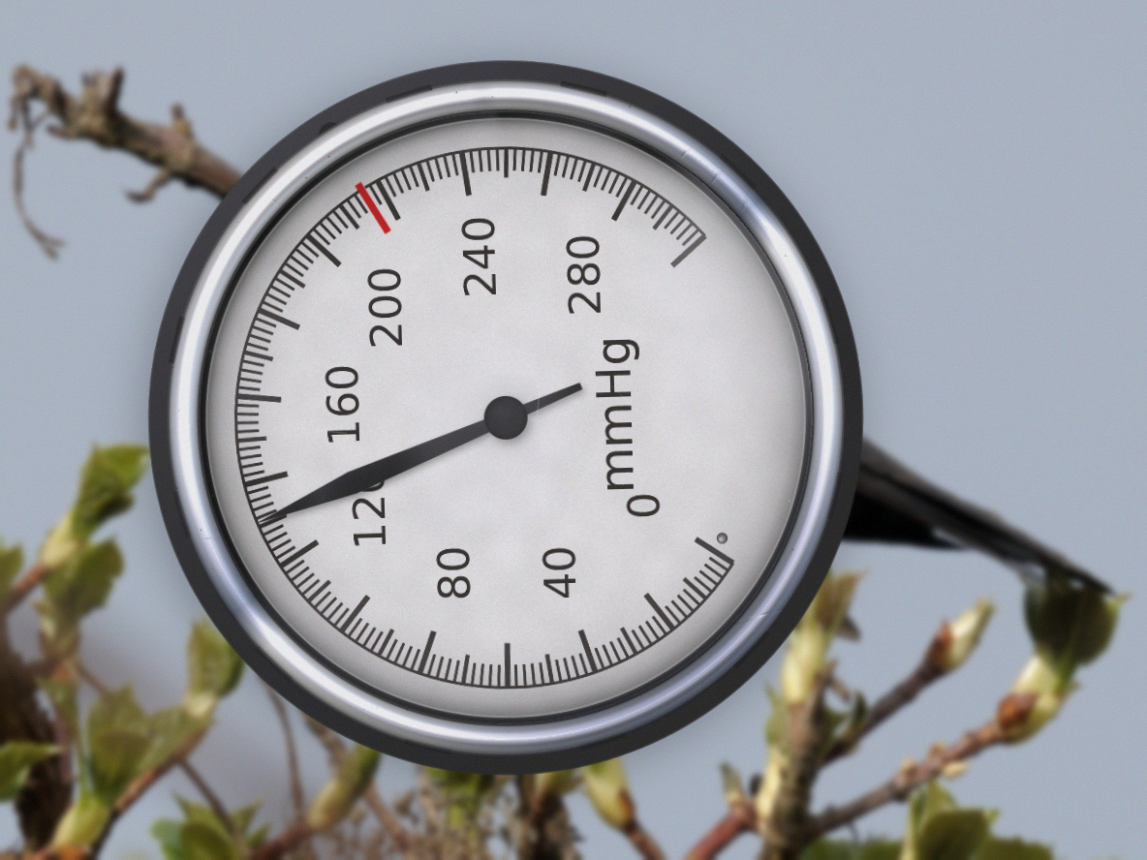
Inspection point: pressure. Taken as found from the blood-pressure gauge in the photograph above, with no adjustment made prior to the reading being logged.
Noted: 131 mmHg
